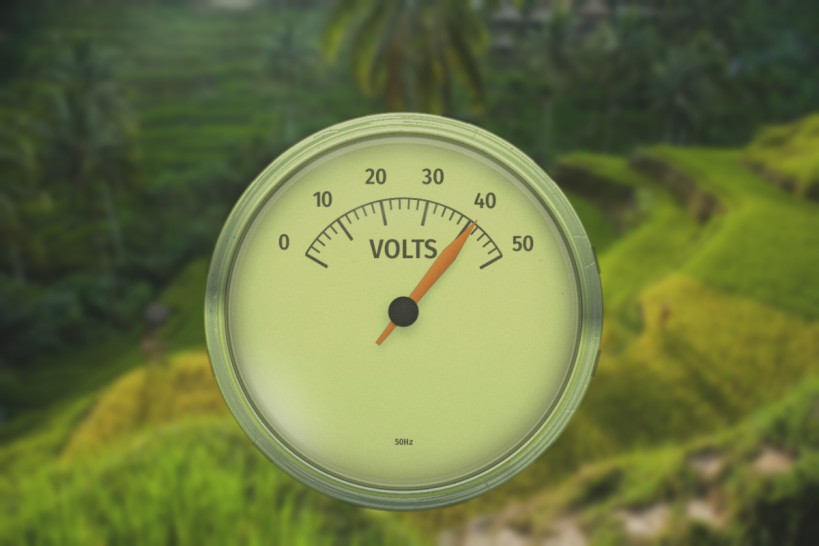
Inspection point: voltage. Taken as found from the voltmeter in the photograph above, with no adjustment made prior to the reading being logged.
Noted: 41 V
